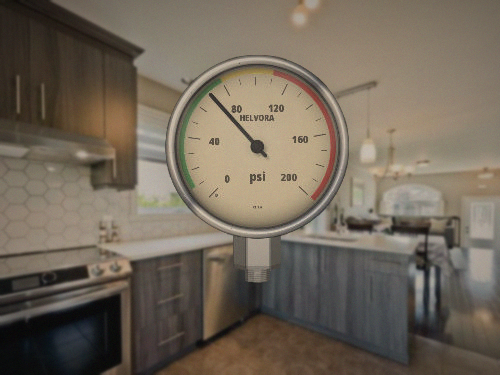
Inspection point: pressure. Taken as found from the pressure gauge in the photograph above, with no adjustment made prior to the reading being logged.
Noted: 70 psi
